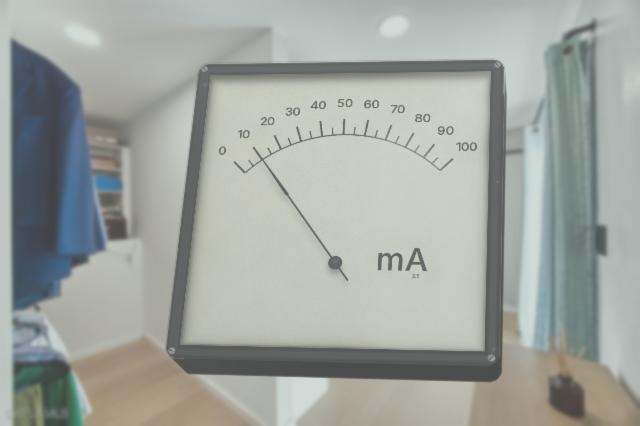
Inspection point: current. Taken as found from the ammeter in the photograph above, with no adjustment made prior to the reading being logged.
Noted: 10 mA
